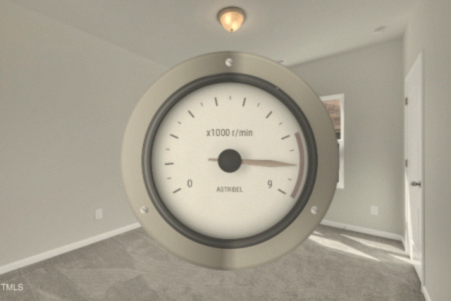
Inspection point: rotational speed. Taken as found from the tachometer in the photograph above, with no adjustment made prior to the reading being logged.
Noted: 8000 rpm
